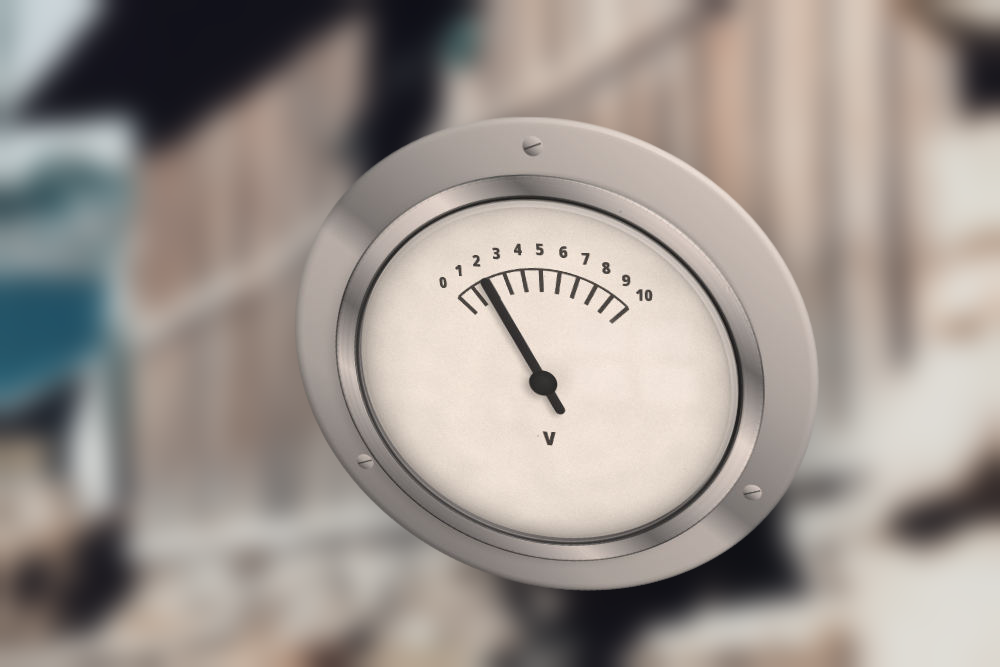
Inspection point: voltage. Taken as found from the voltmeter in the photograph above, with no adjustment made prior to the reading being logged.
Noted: 2 V
